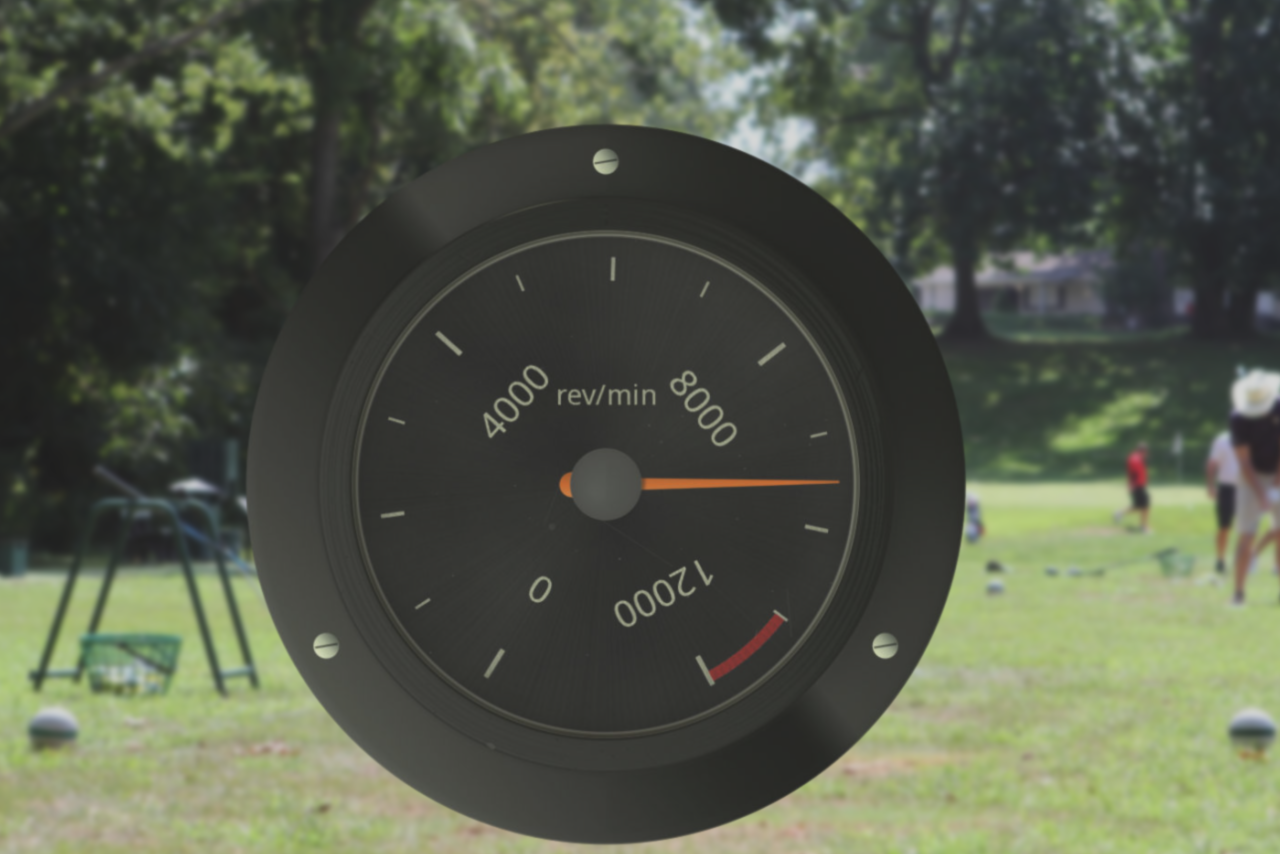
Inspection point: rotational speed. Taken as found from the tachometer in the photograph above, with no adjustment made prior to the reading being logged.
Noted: 9500 rpm
